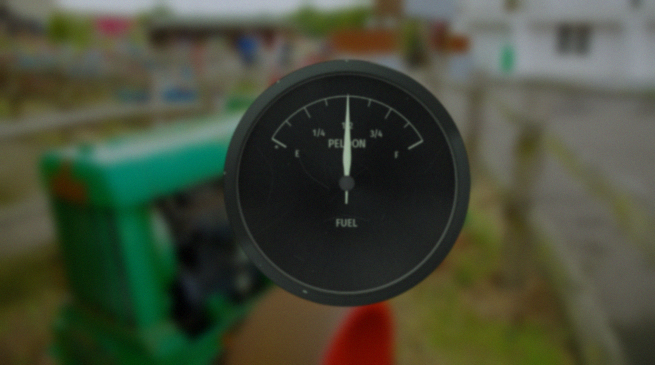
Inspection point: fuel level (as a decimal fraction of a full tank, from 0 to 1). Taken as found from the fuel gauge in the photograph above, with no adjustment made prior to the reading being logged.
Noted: 0.5
